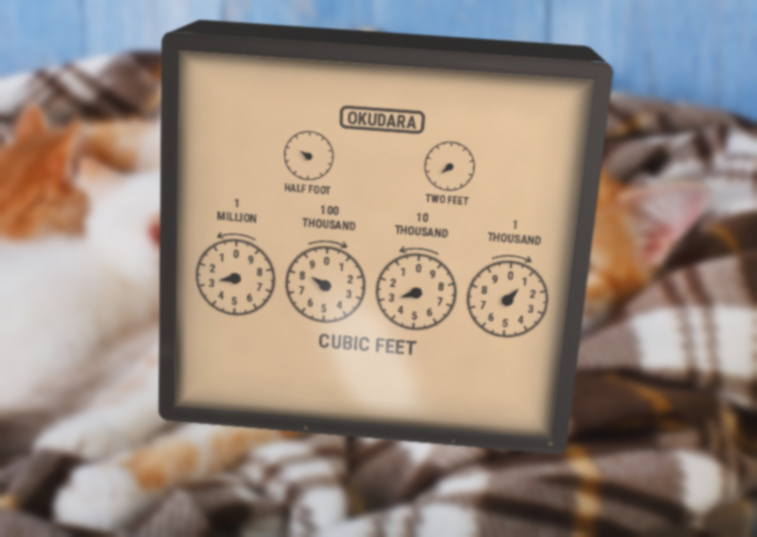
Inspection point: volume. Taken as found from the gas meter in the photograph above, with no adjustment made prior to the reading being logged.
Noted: 283100 ft³
